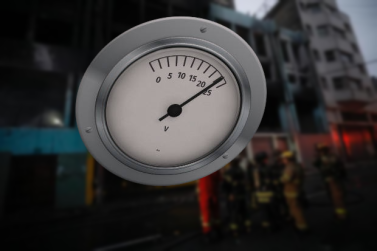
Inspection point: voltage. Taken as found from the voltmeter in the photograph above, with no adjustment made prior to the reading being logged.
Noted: 22.5 V
